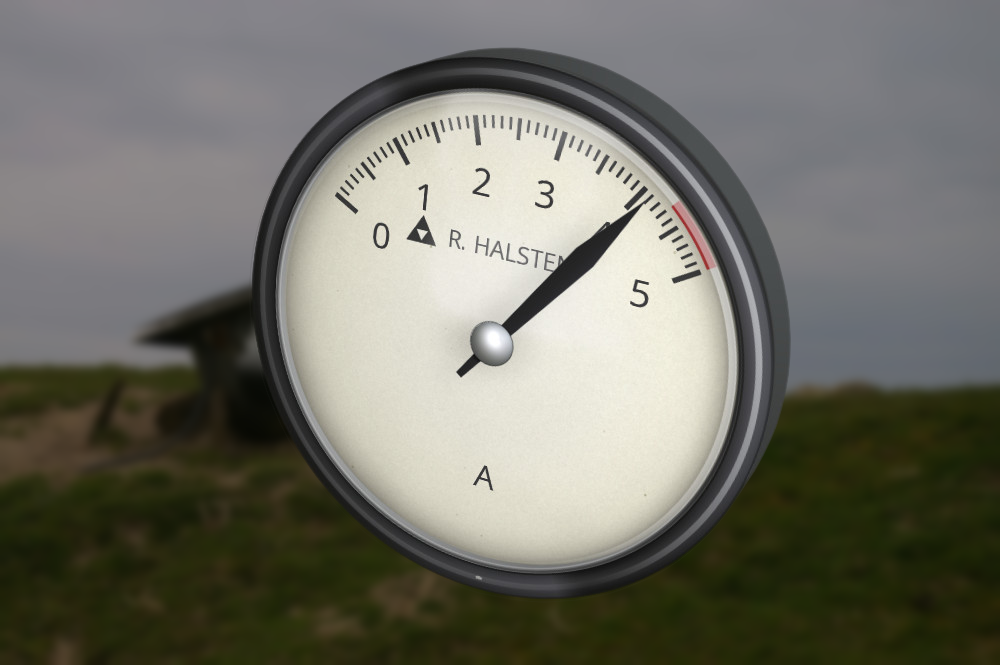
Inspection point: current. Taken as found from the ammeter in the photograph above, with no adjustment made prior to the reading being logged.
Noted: 4.1 A
